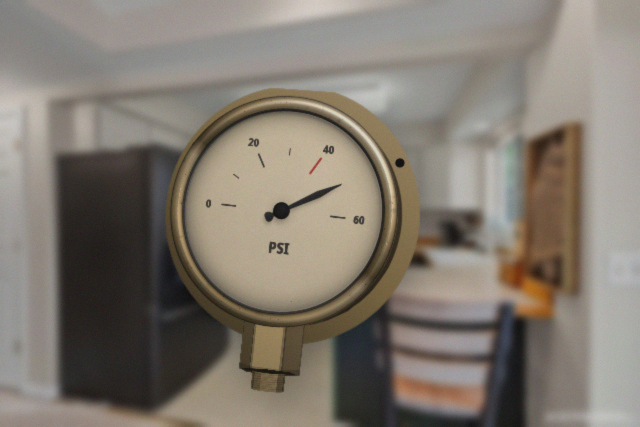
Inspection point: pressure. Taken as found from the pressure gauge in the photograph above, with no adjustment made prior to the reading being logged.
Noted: 50 psi
